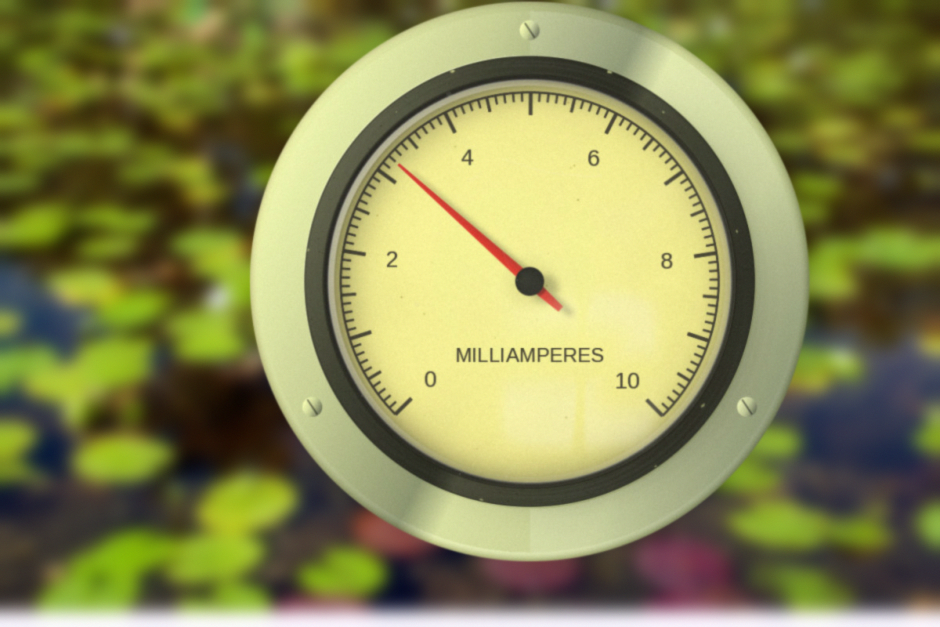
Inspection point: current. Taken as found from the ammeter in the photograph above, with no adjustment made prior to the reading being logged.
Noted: 3.2 mA
